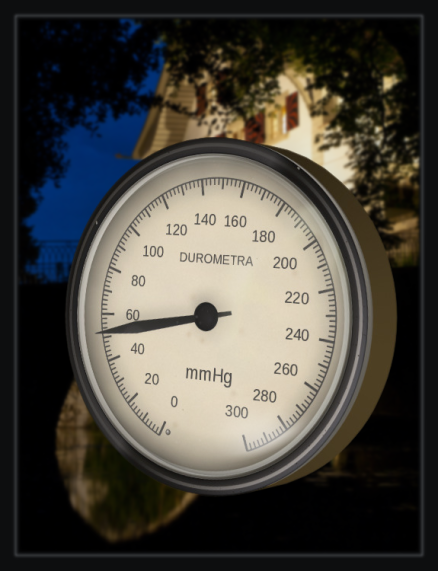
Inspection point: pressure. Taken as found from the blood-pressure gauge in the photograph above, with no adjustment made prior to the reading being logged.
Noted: 52 mmHg
